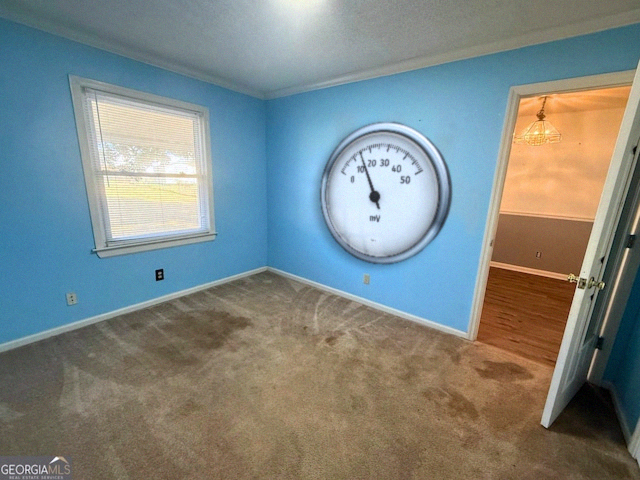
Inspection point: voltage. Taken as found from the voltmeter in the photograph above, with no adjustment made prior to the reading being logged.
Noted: 15 mV
